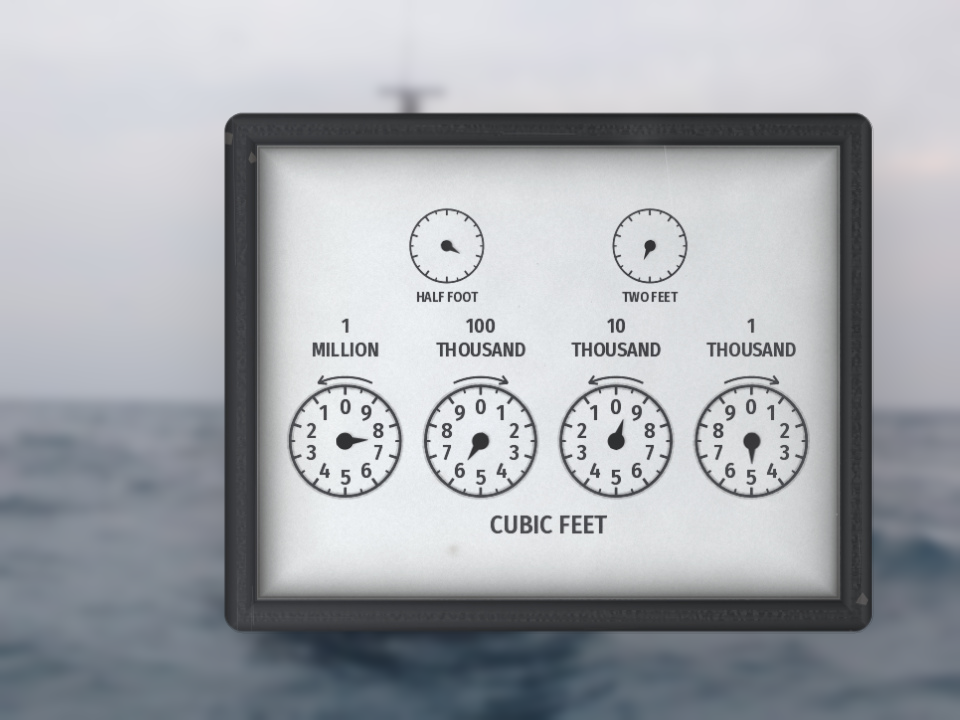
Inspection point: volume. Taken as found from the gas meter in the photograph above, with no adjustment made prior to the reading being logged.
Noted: 759500 ft³
